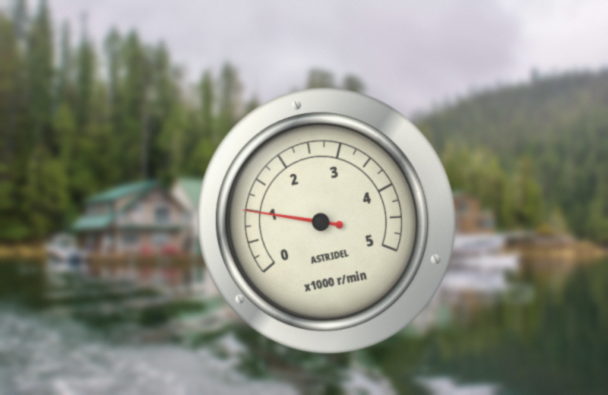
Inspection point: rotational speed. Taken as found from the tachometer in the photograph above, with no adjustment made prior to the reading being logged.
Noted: 1000 rpm
